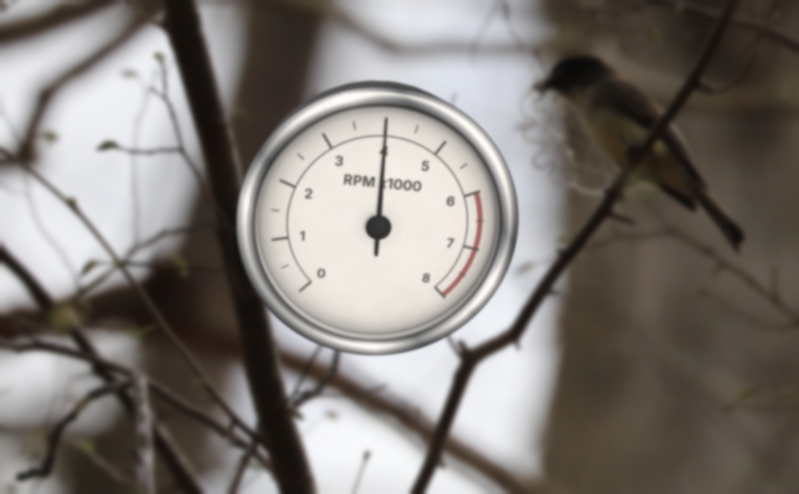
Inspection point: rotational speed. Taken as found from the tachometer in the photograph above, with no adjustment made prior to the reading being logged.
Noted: 4000 rpm
